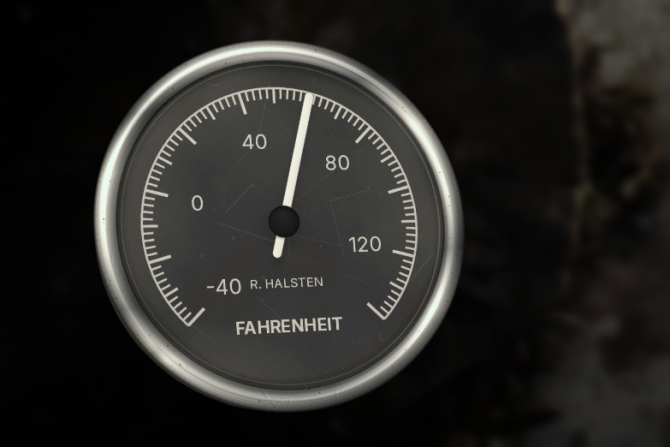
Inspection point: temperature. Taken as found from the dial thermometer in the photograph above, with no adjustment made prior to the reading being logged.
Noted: 60 °F
